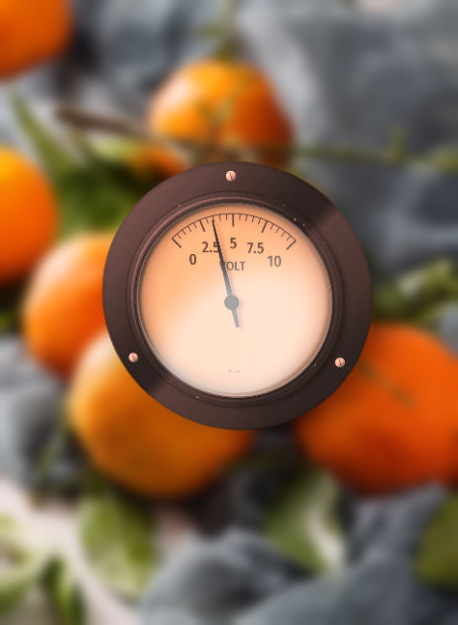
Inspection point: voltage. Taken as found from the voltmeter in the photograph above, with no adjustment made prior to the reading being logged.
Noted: 3.5 V
